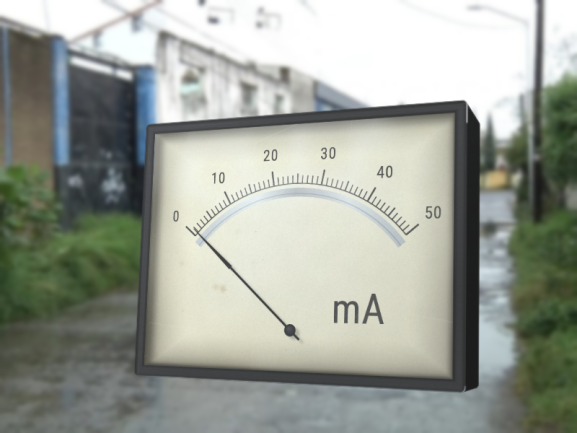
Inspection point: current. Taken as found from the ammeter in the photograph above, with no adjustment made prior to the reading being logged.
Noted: 1 mA
